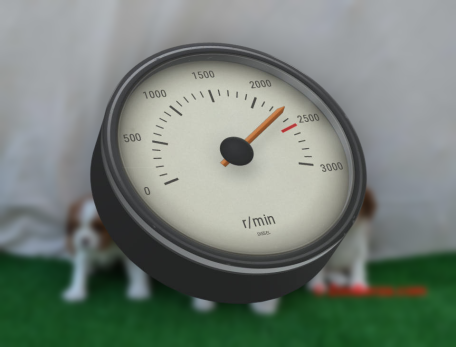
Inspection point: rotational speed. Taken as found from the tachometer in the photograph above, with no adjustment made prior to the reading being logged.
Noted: 2300 rpm
